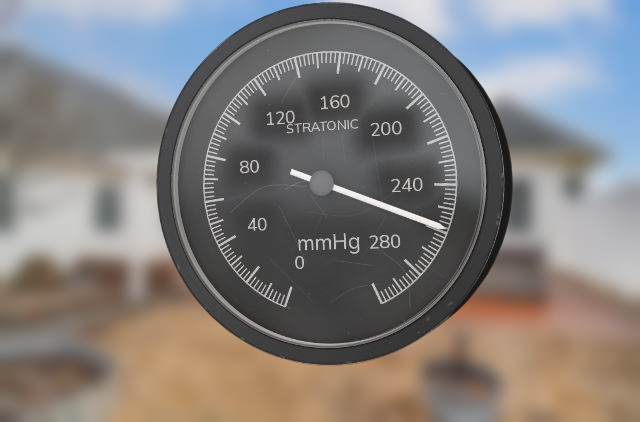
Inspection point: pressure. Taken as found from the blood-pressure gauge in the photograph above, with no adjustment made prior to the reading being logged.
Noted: 258 mmHg
